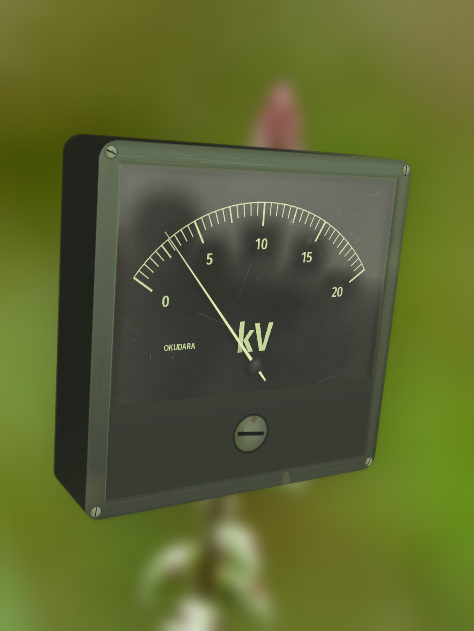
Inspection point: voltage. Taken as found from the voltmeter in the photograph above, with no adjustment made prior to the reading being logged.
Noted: 3 kV
